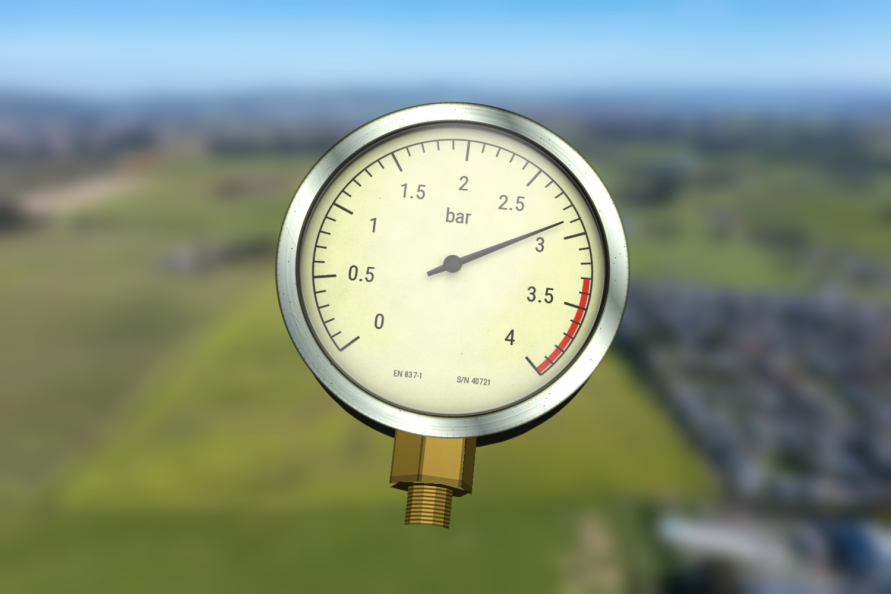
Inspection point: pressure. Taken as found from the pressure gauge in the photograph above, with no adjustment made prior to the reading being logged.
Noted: 2.9 bar
